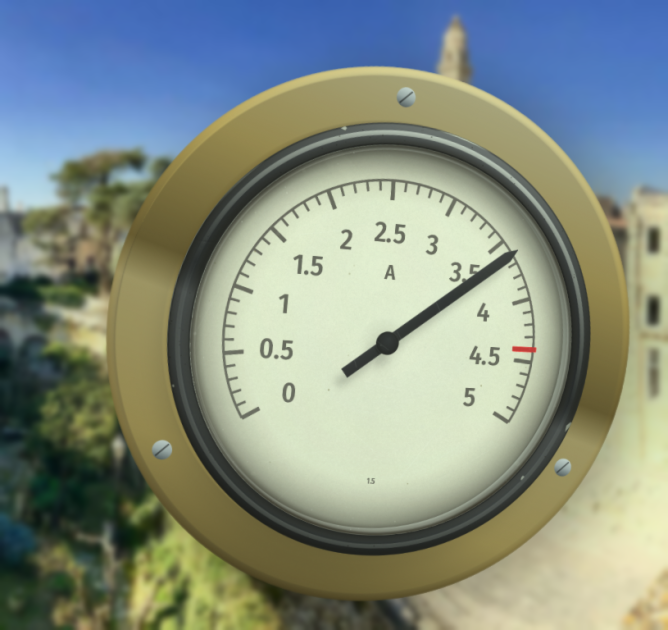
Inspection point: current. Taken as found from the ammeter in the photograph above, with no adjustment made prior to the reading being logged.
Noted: 3.6 A
